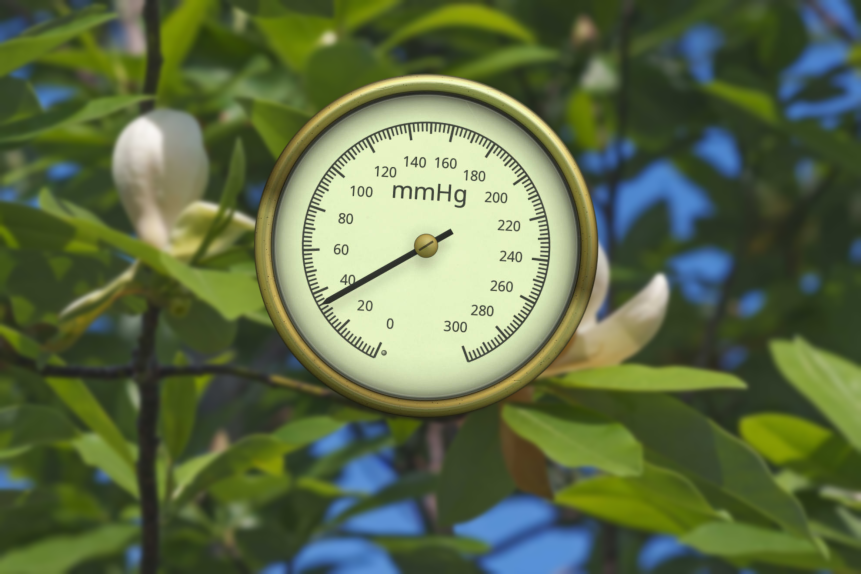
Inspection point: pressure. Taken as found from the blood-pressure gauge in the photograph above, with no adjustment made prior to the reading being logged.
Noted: 34 mmHg
